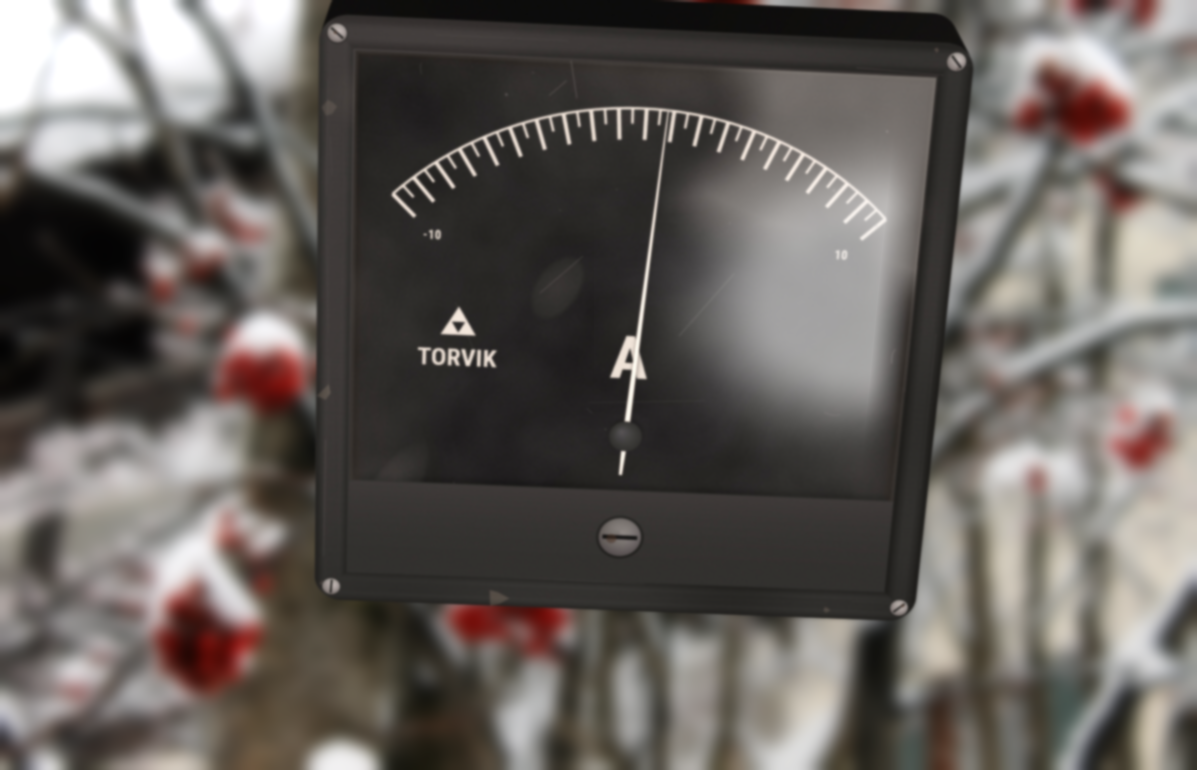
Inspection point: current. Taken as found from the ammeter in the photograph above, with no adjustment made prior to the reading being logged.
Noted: 0.75 A
